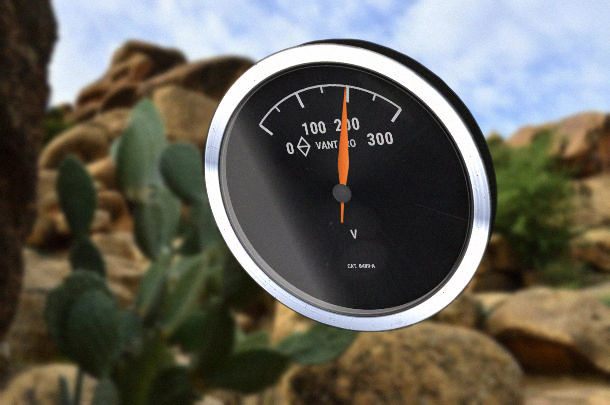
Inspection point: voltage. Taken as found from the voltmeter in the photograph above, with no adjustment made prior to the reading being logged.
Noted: 200 V
